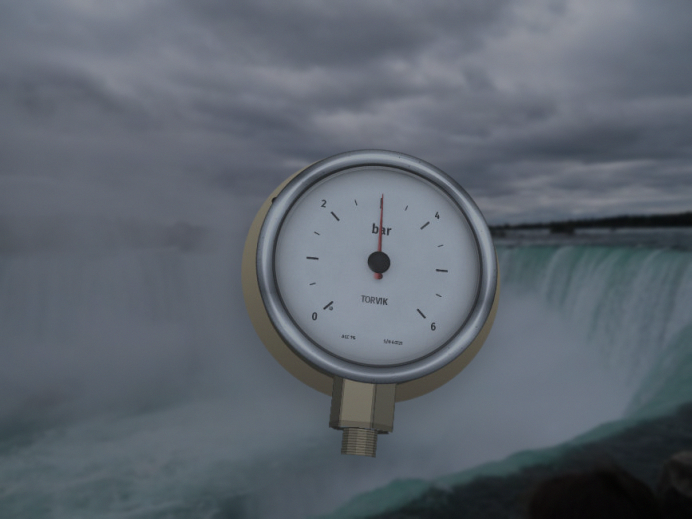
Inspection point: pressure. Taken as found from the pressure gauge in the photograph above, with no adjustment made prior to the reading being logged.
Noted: 3 bar
